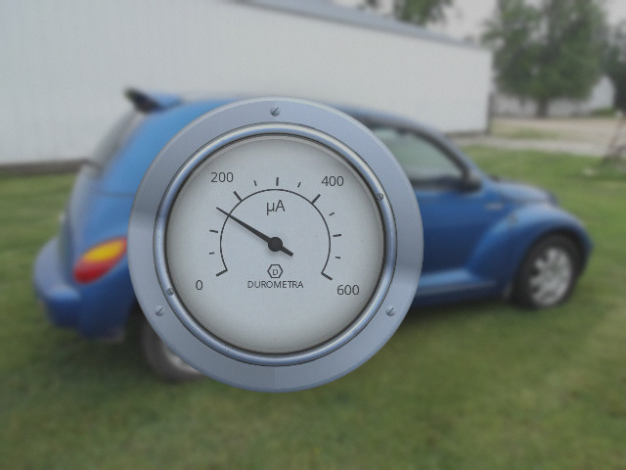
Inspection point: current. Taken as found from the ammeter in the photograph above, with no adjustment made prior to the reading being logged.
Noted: 150 µA
